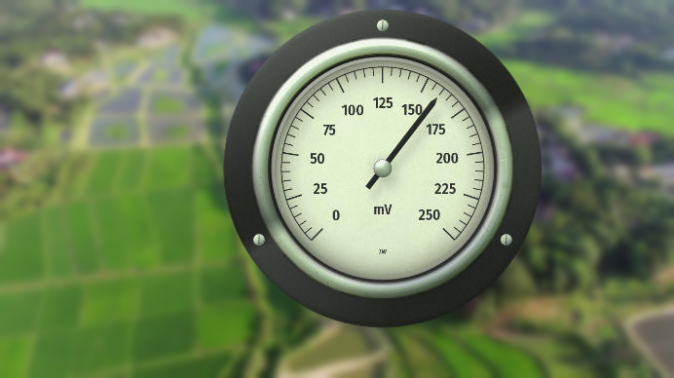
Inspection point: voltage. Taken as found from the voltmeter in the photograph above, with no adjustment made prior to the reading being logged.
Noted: 160 mV
